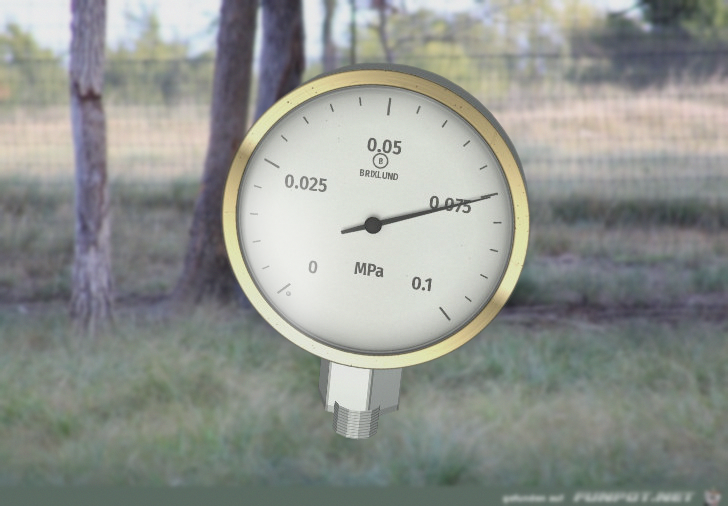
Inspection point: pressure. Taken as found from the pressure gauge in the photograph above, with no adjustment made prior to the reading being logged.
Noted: 0.075 MPa
